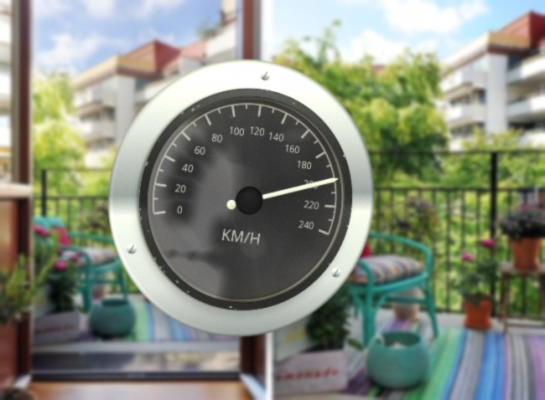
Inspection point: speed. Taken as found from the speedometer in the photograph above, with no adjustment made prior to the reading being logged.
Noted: 200 km/h
